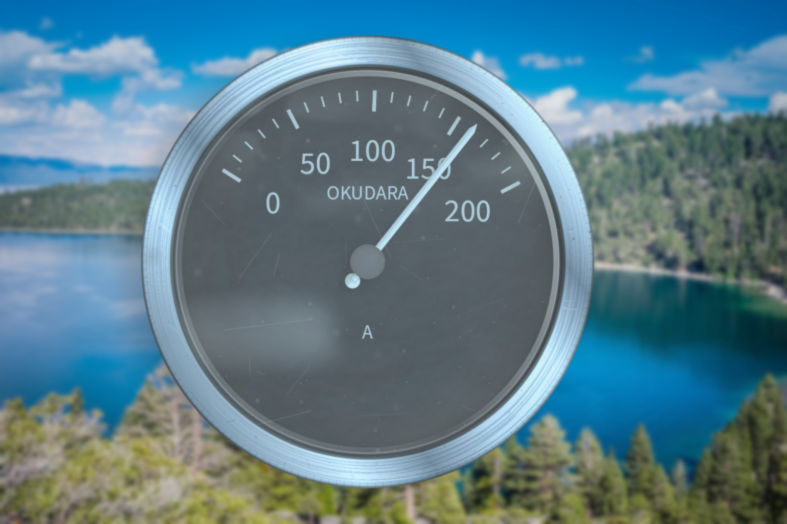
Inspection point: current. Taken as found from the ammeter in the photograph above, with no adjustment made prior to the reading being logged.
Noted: 160 A
